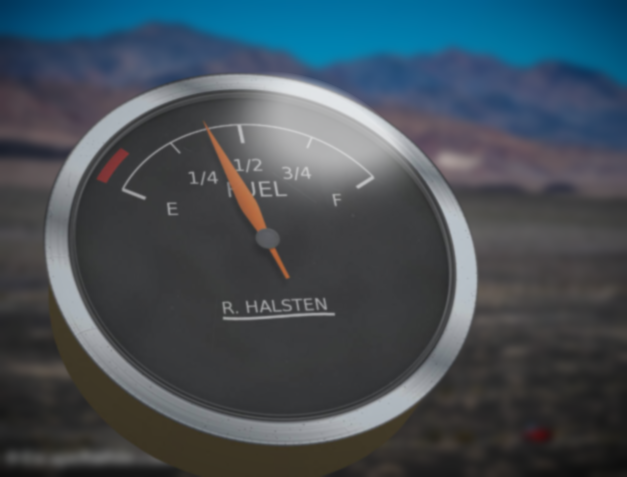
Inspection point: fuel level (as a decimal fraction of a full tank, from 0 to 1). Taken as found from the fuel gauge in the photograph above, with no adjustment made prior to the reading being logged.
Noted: 0.375
